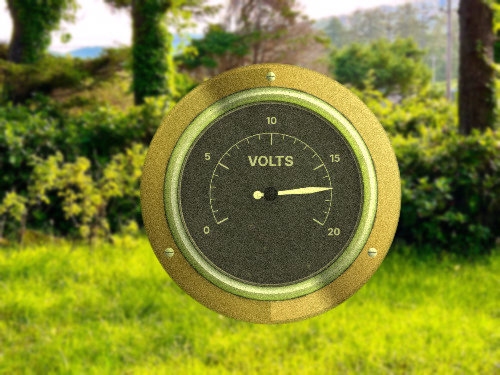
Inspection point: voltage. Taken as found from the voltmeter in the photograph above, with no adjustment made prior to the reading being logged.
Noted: 17 V
